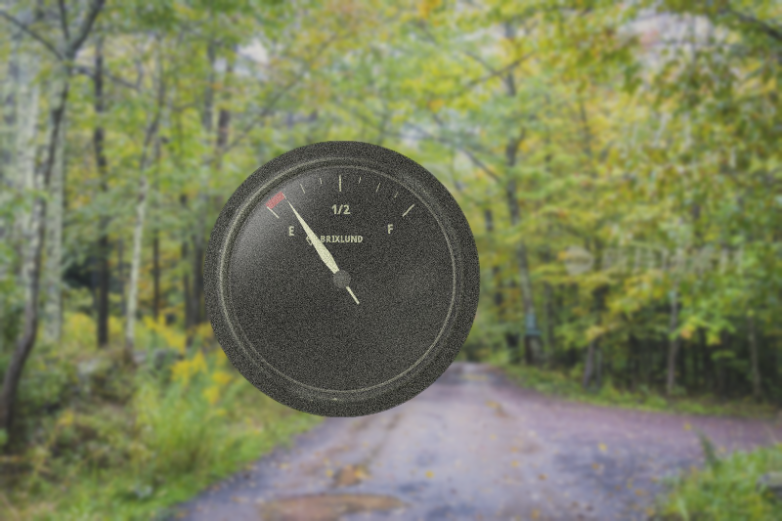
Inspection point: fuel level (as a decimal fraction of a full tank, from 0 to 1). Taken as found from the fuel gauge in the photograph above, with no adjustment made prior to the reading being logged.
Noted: 0.125
